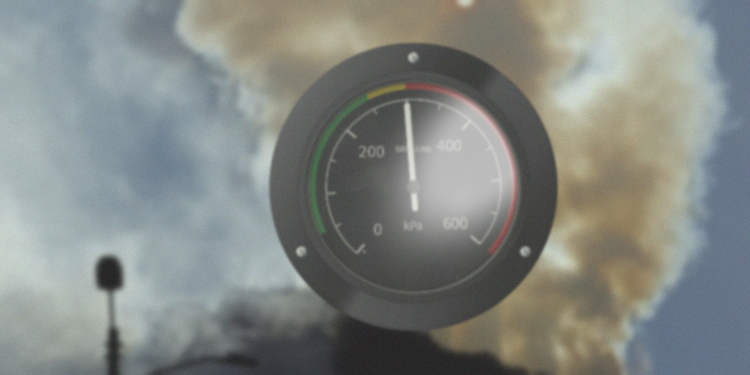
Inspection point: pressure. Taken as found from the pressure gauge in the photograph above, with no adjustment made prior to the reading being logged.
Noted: 300 kPa
